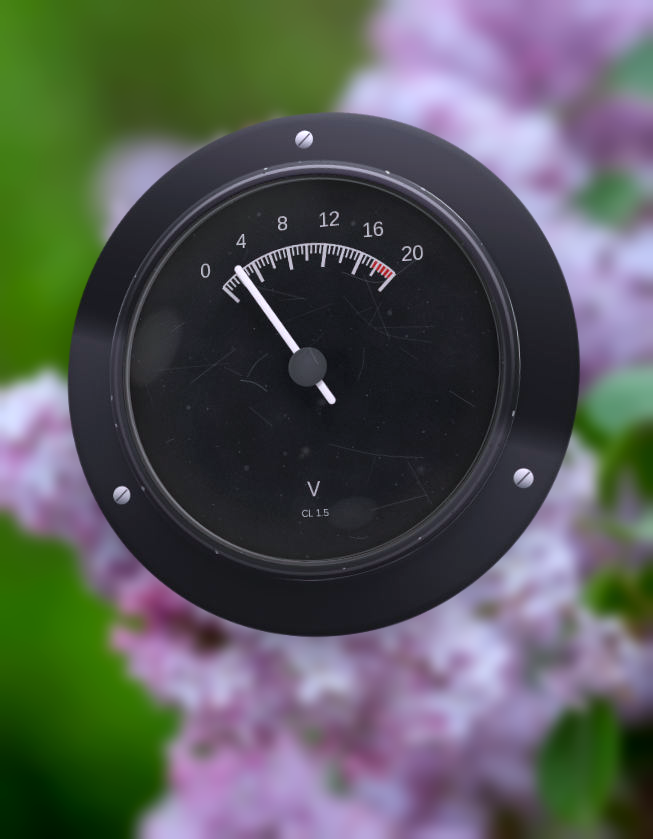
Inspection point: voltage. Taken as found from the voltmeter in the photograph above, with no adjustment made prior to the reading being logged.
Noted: 2.5 V
